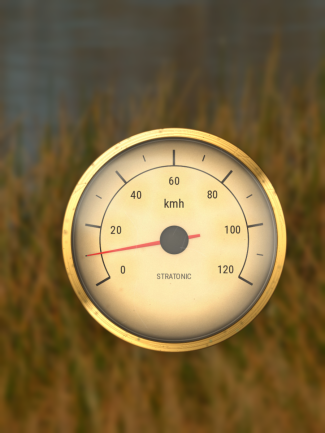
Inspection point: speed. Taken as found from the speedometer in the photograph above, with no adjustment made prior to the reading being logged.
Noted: 10 km/h
